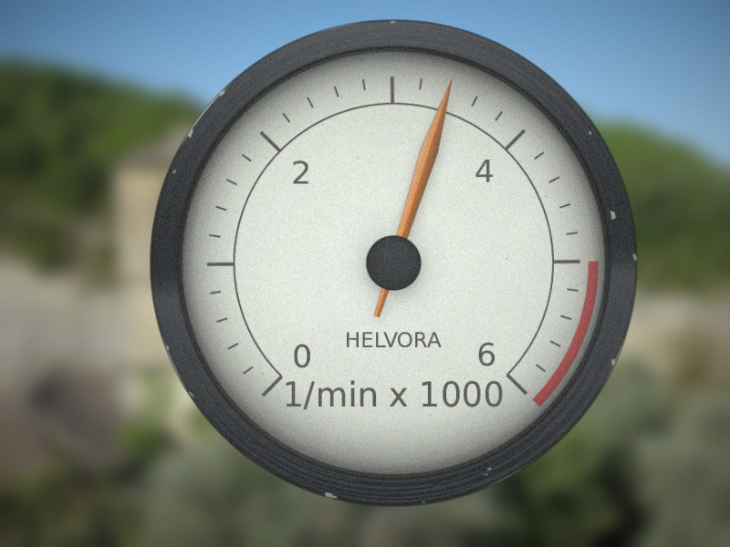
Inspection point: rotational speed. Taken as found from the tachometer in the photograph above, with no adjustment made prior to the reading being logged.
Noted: 3400 rpm
